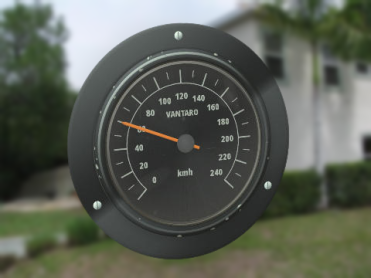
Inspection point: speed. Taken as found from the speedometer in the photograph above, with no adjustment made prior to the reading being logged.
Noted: 60 km/h
